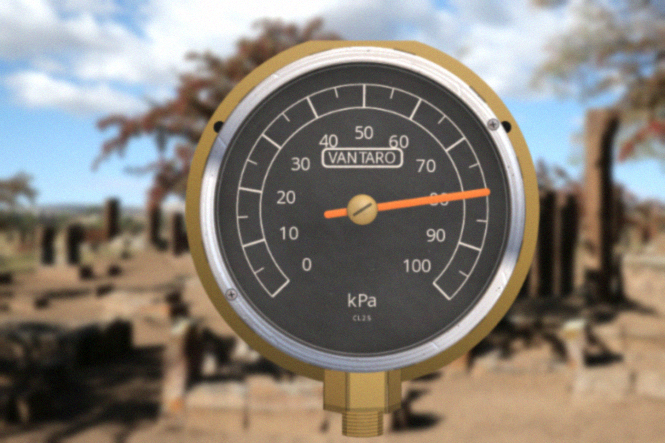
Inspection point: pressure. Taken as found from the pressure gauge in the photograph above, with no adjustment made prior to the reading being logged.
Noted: 80 kPa
